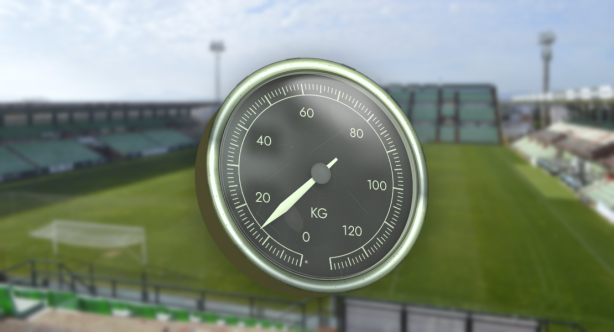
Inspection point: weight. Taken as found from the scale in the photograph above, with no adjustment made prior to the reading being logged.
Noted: 13 kg
